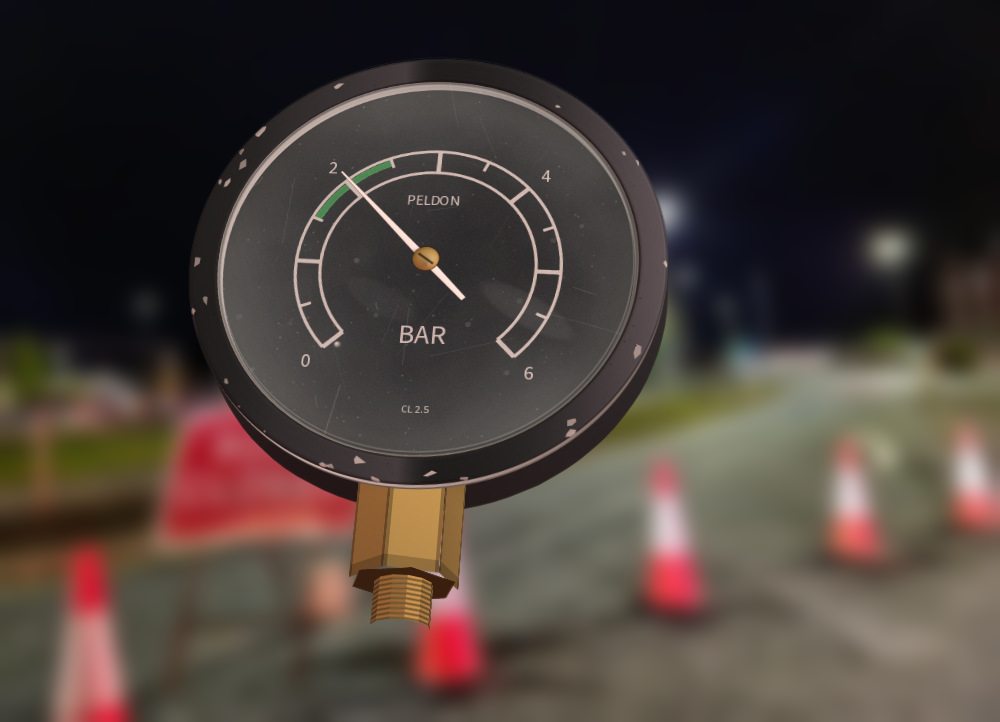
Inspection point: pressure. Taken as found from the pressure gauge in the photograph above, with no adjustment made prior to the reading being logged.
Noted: 2 bar
